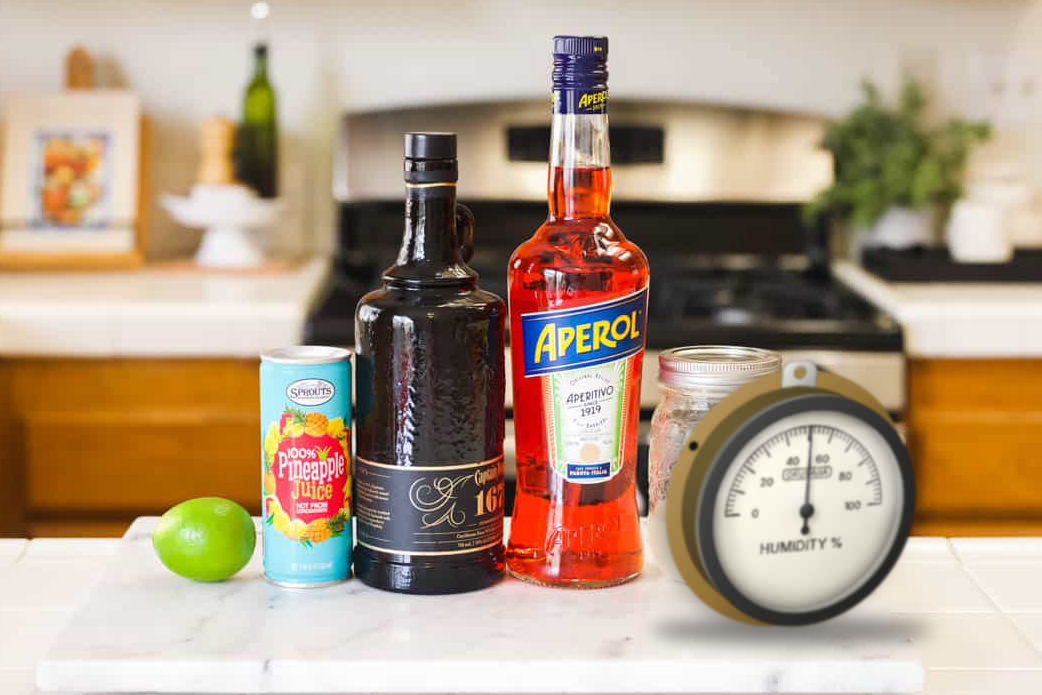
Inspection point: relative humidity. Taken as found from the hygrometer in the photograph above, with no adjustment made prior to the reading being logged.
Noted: 50 %
